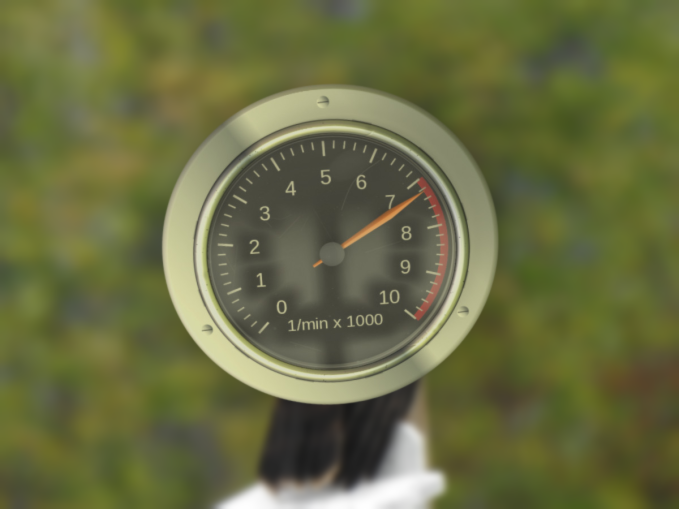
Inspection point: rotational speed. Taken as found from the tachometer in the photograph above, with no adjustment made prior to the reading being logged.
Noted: 7200 rpm
